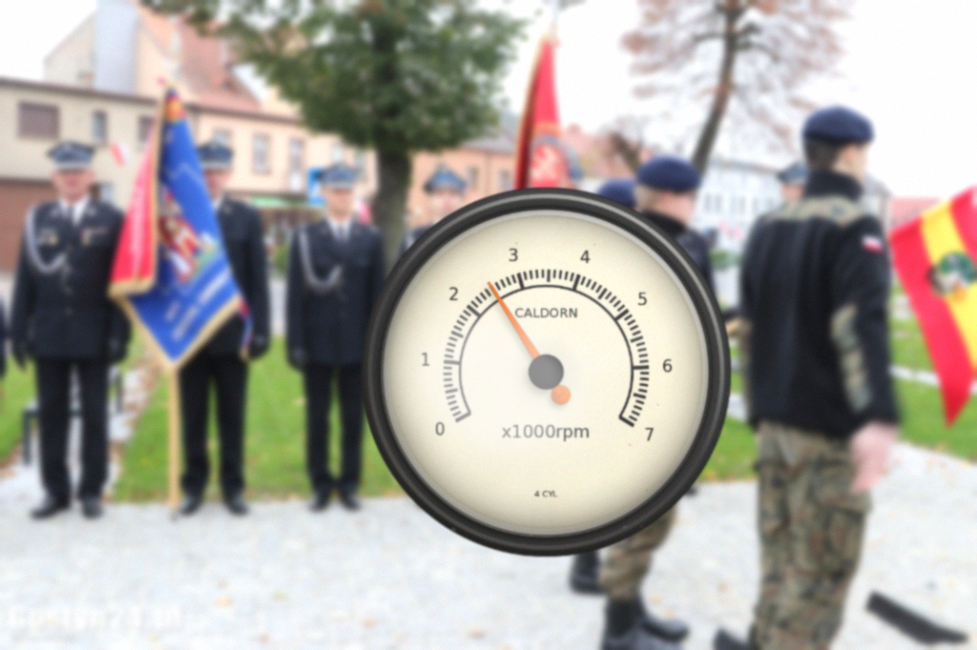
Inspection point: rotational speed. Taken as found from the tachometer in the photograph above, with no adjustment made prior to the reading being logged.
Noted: 2500 rpm
